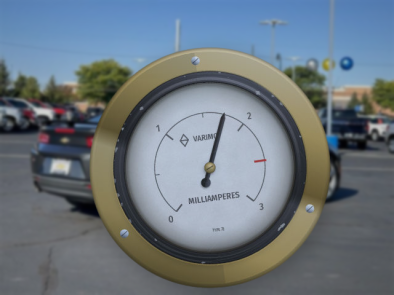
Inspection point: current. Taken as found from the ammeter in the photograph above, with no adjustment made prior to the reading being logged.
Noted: 1.75 mA
